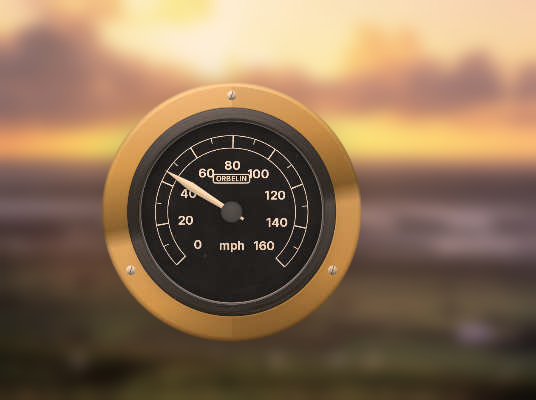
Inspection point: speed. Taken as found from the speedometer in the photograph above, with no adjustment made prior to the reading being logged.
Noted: 45 mph
